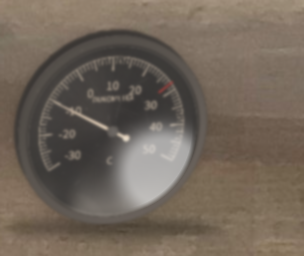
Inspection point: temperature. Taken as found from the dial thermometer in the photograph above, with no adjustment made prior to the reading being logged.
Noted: -10 °C
